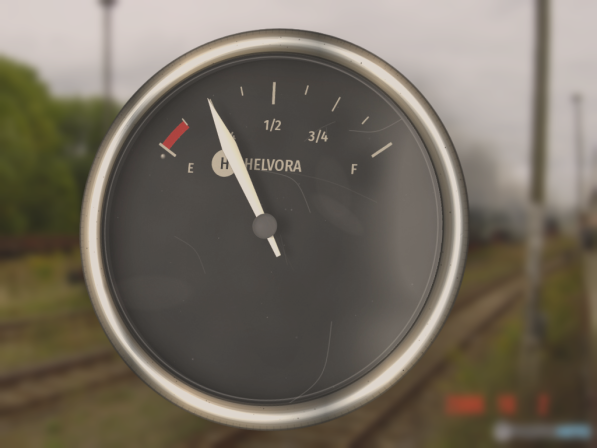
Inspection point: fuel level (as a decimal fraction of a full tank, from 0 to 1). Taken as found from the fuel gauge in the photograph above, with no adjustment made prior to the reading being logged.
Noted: 0.25
